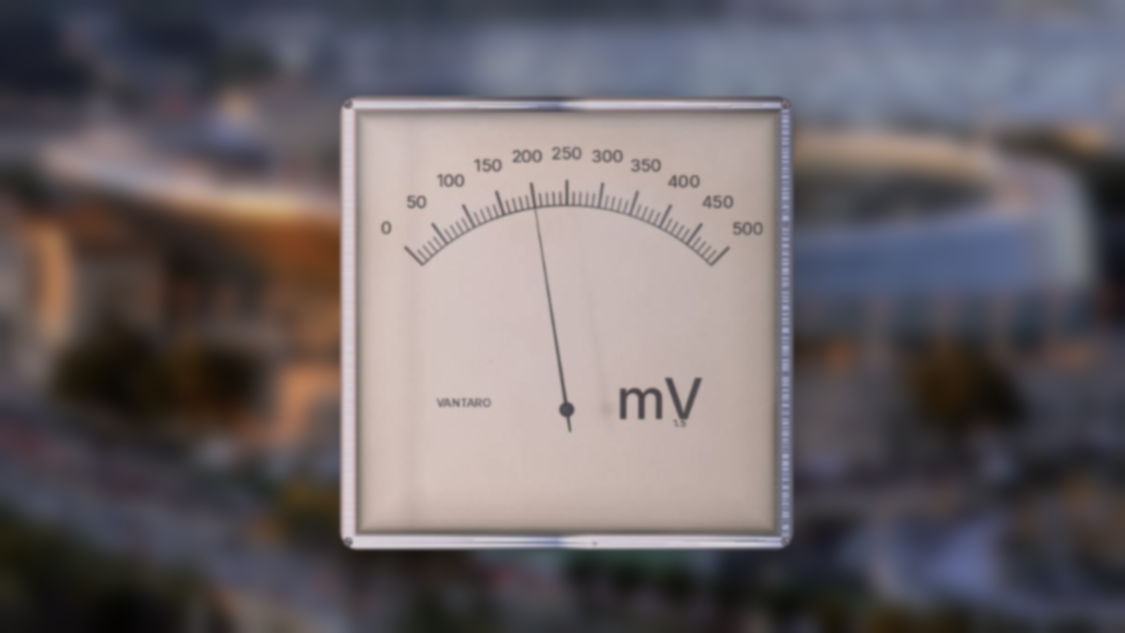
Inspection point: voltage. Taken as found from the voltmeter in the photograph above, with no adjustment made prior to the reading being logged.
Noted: 200 mV
